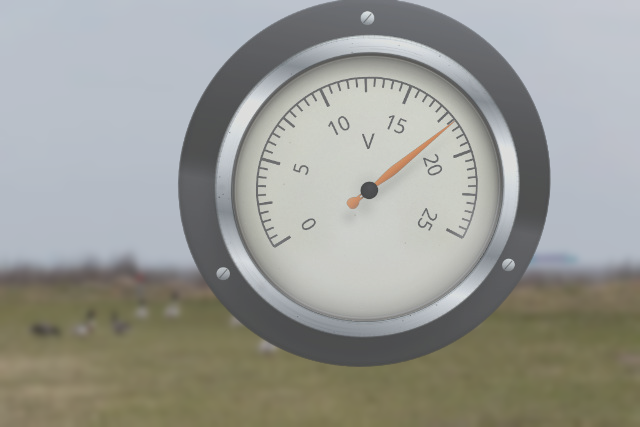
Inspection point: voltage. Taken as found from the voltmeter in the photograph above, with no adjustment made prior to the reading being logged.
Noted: 18 V
